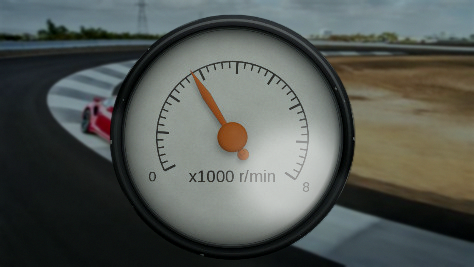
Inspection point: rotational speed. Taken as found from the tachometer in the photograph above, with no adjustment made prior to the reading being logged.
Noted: 2800 rpm
